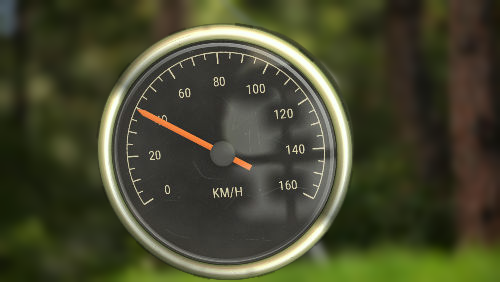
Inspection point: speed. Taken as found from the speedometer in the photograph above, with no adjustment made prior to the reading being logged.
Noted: 40 km/h
